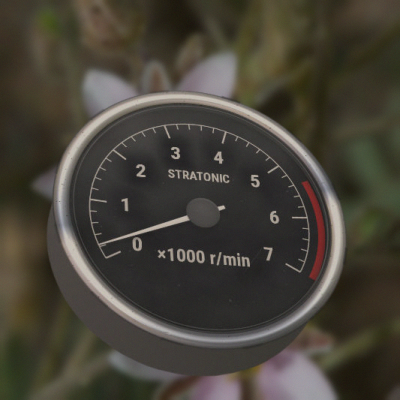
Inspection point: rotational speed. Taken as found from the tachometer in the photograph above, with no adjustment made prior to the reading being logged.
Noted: 200 rpm
